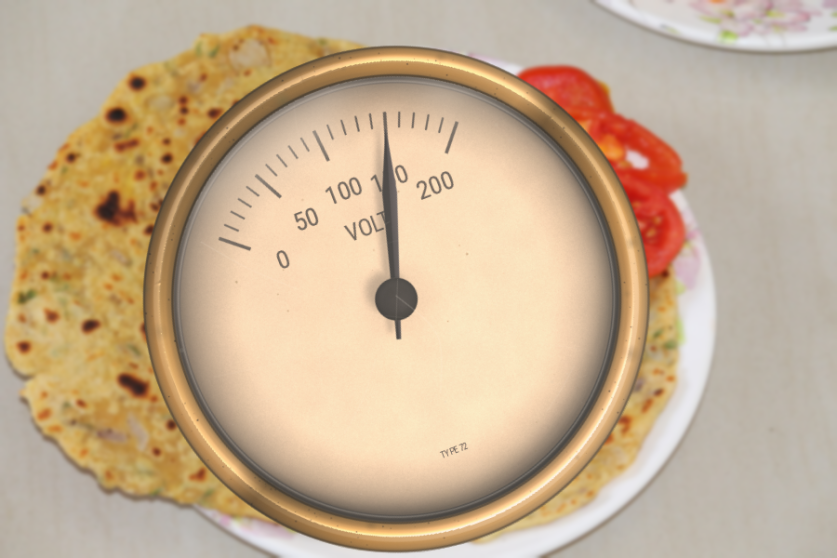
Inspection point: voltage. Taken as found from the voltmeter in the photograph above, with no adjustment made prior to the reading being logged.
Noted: 150 V
